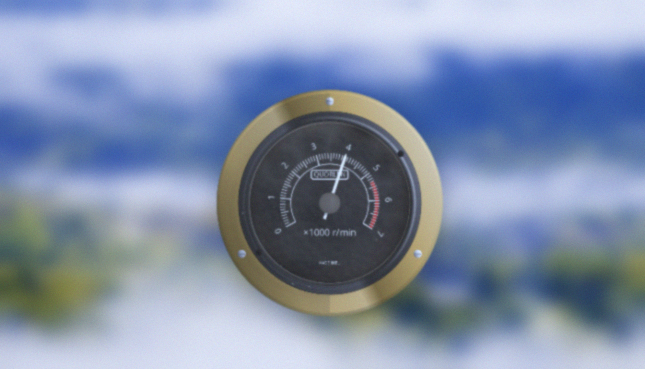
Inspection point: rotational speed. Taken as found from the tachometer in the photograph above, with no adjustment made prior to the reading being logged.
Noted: 4000 rpm
